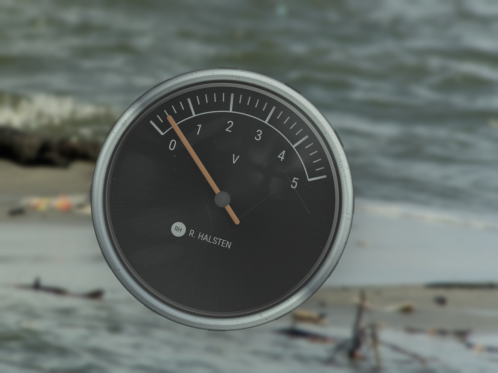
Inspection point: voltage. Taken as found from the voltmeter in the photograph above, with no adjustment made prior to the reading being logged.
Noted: 0.4 V
